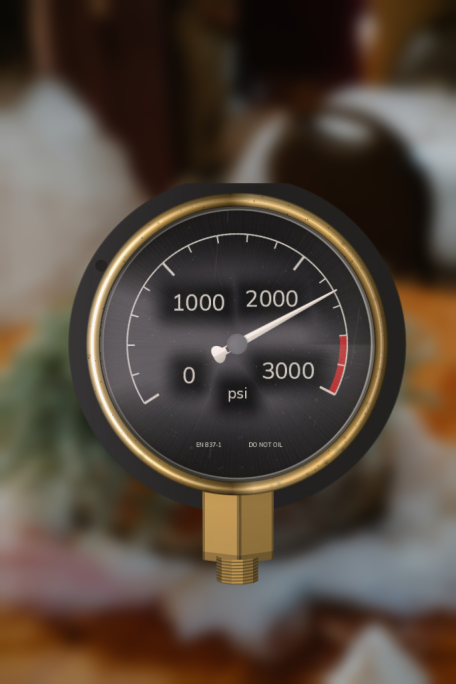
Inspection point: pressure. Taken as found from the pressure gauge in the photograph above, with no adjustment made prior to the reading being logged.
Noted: 2300 psi
